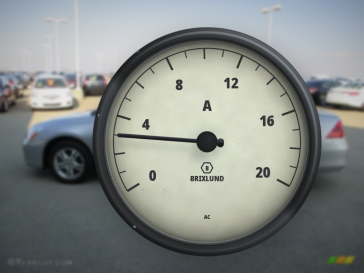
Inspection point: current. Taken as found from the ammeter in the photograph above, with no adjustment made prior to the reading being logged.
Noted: 3 A
